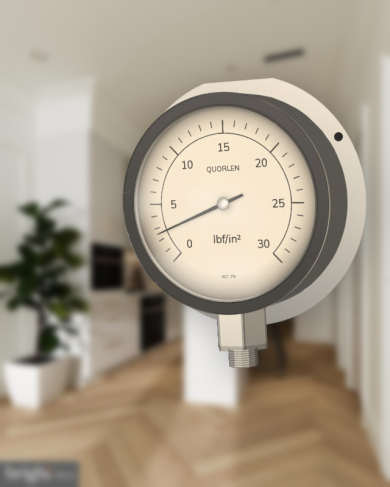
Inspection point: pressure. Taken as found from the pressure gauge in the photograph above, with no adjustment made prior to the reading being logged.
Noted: 2.5 psi
